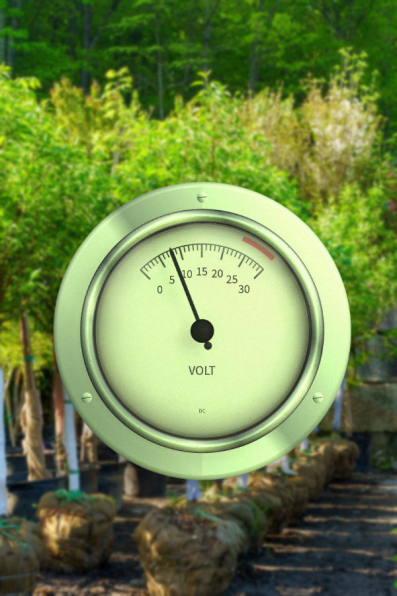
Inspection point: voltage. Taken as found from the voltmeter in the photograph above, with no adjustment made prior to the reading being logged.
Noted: 8 V
